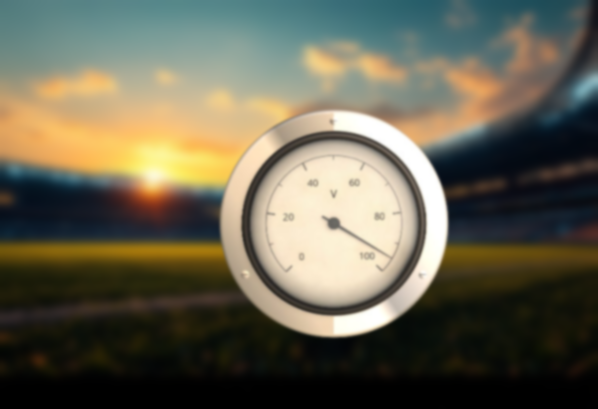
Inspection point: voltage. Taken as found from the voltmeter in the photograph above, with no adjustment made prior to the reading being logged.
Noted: 95 V
